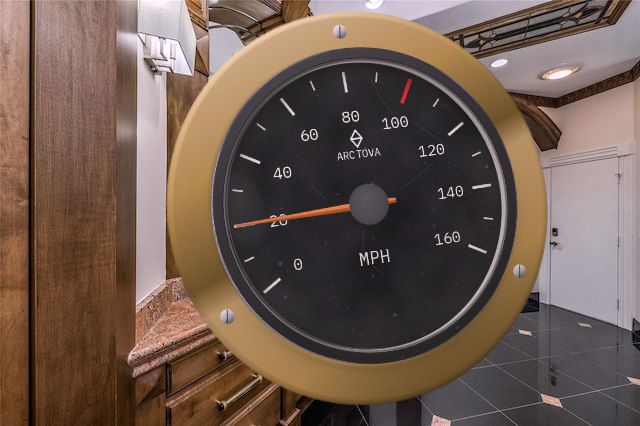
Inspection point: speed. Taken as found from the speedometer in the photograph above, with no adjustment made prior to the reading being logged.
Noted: 20 mph
